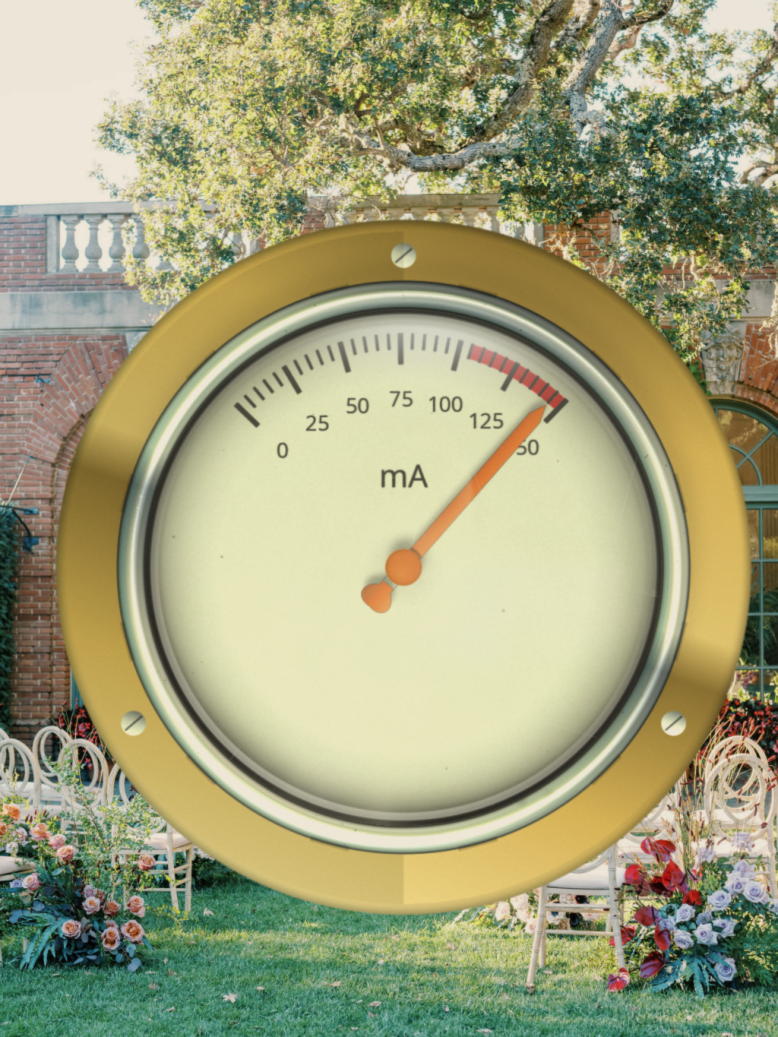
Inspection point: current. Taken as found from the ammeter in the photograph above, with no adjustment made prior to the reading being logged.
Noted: 145 mA
